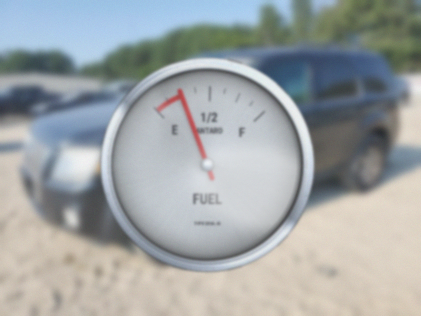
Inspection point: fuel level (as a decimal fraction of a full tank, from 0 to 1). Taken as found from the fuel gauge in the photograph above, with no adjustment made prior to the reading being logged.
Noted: 0.25
